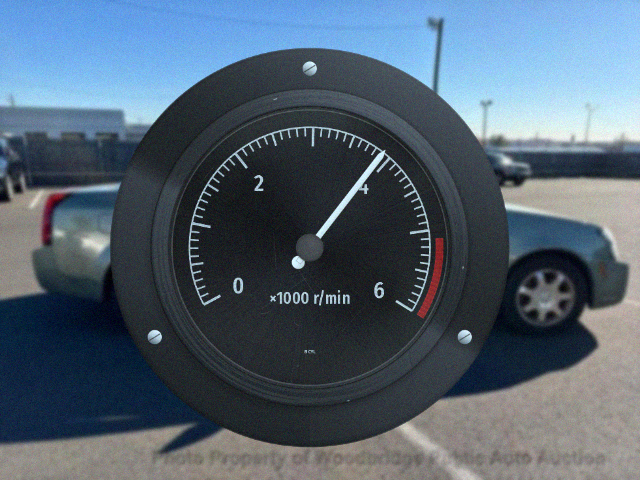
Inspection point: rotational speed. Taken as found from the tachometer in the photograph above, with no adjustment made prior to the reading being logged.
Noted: 3900 rpm
